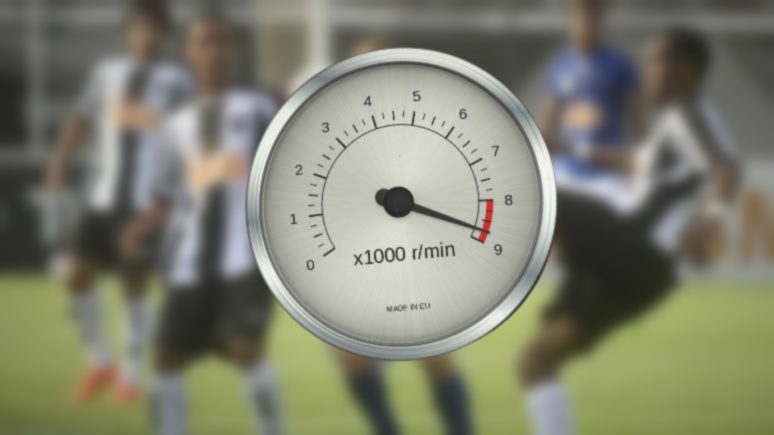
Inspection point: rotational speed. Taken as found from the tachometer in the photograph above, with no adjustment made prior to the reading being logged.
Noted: 8750 rpm
